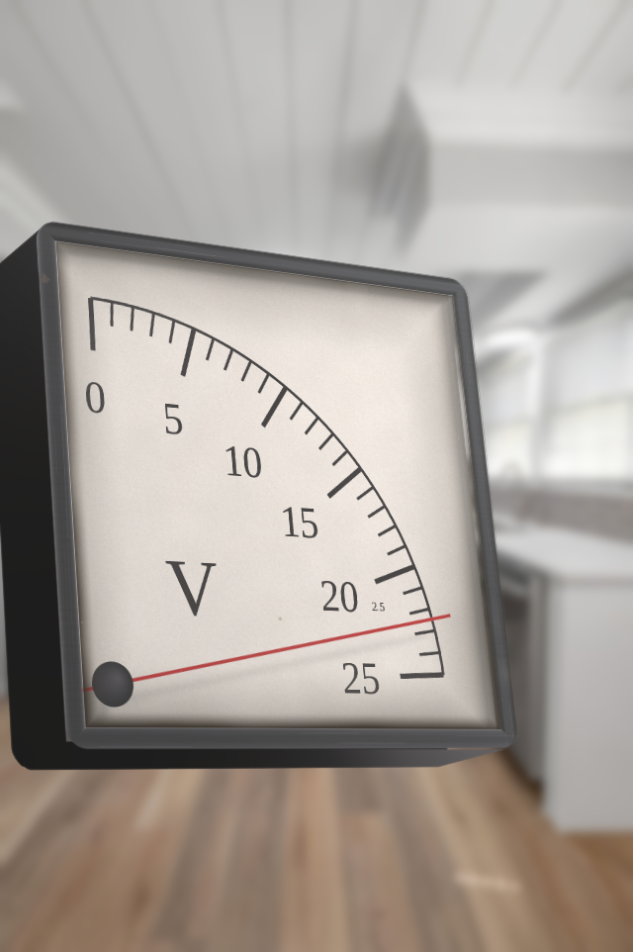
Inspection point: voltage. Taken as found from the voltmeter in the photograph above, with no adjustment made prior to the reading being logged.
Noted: 22.5 V
